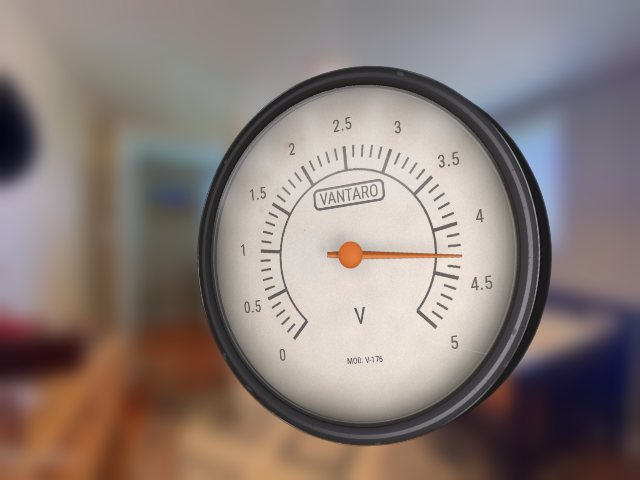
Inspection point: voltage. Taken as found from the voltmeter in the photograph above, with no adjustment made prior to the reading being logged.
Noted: 4.3 V
